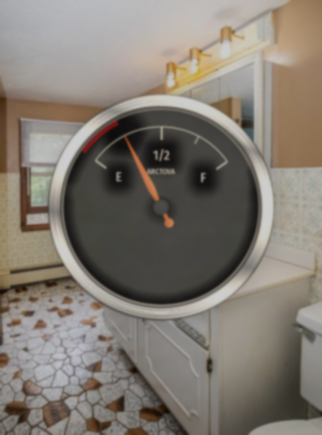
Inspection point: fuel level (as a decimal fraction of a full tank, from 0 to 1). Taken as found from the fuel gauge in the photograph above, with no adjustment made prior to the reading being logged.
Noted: 0.25
